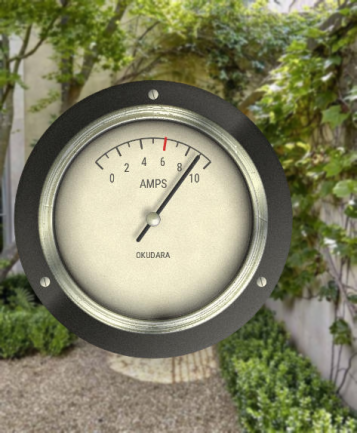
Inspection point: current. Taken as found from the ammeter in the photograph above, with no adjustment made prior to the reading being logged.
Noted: 9 A
